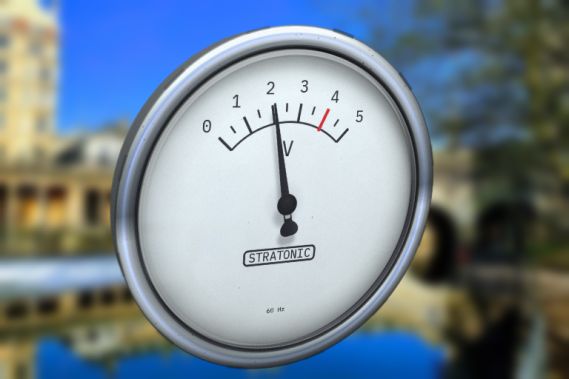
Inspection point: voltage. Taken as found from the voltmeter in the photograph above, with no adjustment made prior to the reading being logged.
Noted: 2 V
